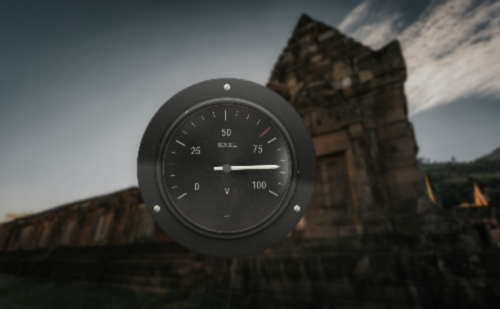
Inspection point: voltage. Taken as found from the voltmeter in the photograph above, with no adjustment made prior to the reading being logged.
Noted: 87.5 V
